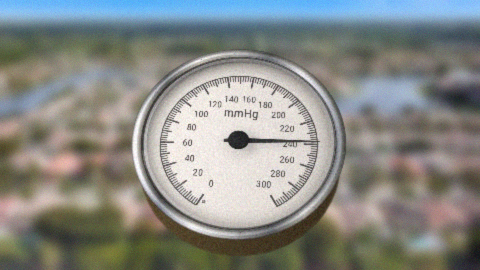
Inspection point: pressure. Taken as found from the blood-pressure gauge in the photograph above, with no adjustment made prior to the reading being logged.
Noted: 240 mmHg
